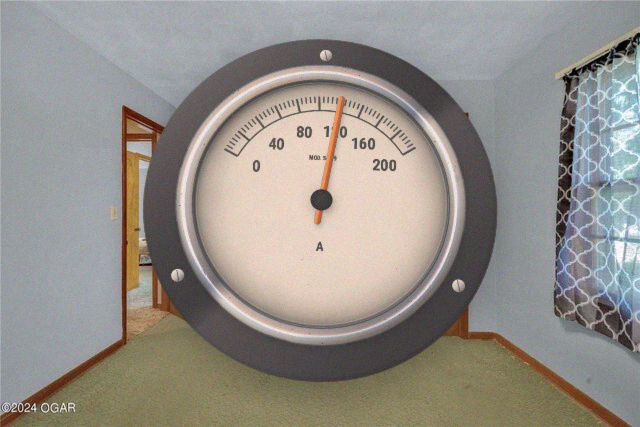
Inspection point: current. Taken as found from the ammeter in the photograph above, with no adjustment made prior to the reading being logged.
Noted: 120 A
